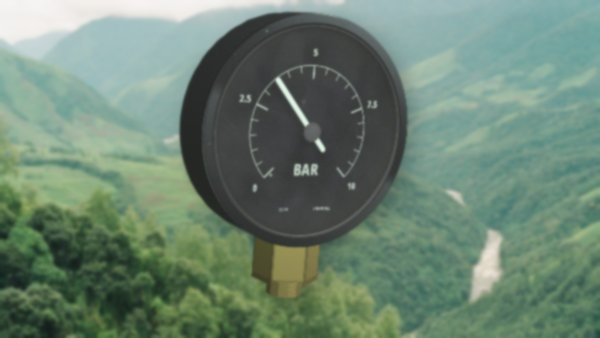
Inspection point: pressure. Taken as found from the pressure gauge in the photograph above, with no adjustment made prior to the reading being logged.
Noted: 3.5 bar
